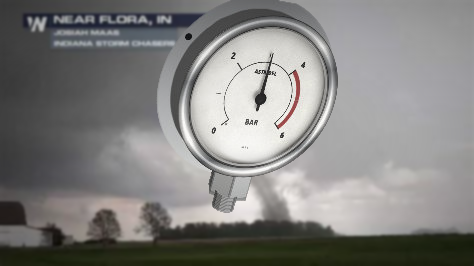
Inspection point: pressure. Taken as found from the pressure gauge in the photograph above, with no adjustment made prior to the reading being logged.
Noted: 3 bar
